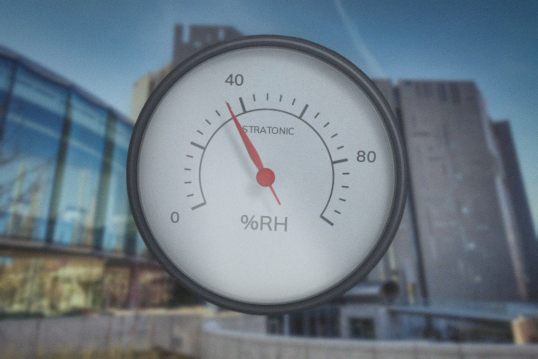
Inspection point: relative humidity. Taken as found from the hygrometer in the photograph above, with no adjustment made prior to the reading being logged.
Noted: 36 %
